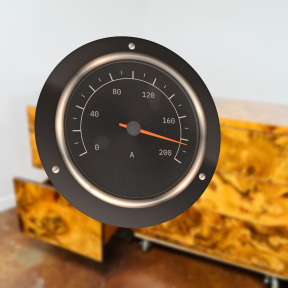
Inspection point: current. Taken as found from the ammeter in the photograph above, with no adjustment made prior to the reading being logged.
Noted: 185 A
